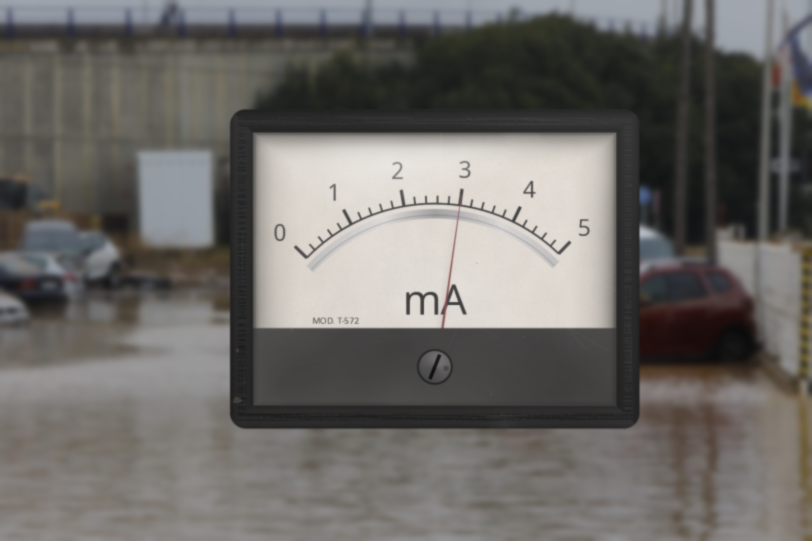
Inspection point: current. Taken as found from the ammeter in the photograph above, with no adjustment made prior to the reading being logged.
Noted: 3 mA
